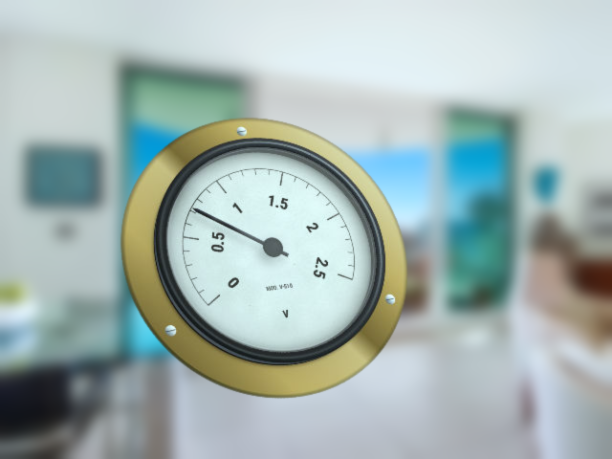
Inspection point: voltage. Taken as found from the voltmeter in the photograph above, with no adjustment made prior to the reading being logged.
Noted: 0.7 V
